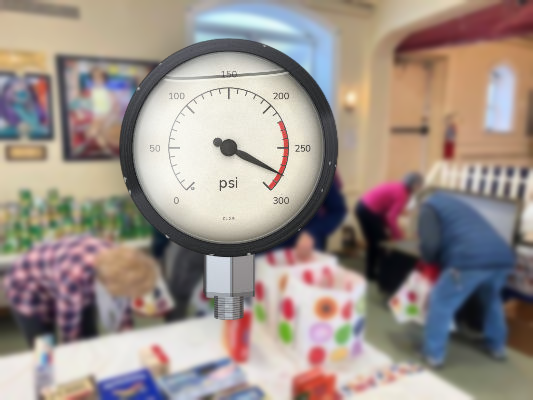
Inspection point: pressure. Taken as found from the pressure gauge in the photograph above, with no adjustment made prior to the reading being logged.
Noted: 280 psi
